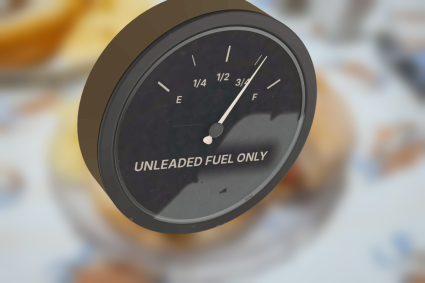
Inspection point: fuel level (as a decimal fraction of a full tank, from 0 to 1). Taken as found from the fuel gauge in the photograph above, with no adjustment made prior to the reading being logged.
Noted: 0.75
